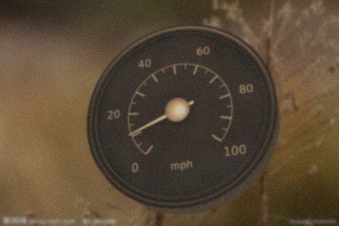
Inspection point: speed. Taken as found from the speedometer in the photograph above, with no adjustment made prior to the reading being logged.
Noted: 10 mph
